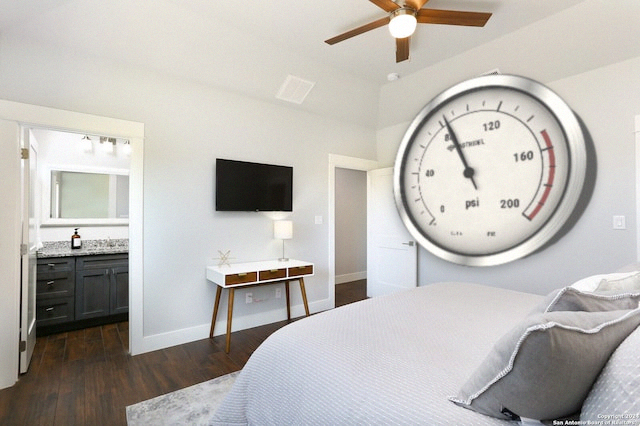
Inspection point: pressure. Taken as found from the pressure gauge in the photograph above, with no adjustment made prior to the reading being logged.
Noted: 85 psi
